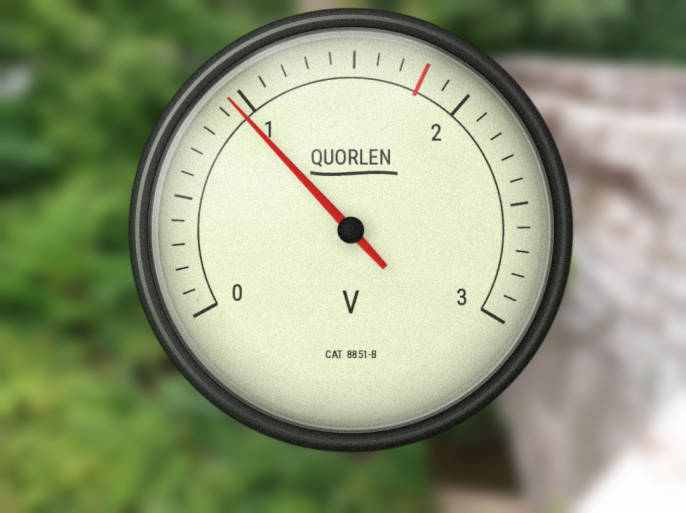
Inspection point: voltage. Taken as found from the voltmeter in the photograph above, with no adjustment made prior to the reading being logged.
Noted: 0.95 V
